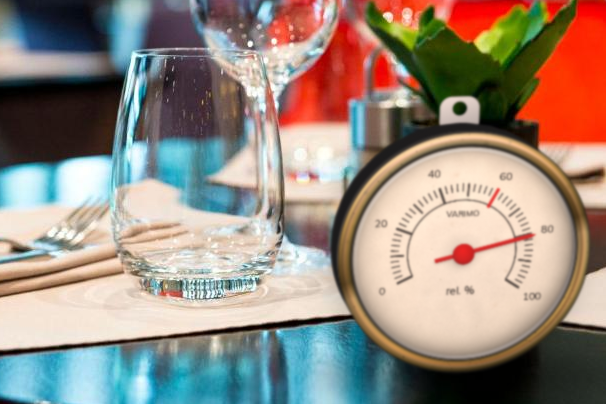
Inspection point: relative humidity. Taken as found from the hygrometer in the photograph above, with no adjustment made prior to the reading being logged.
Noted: 80 %
